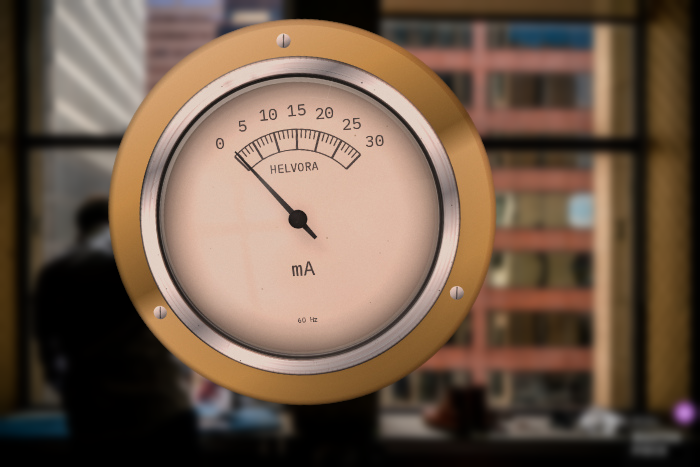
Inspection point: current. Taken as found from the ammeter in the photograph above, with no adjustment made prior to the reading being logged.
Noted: 1 mA
